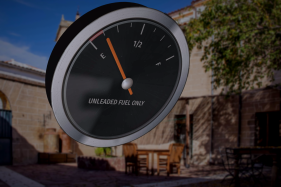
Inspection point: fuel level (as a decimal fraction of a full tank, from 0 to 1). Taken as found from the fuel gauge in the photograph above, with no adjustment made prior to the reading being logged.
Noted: 0.125
